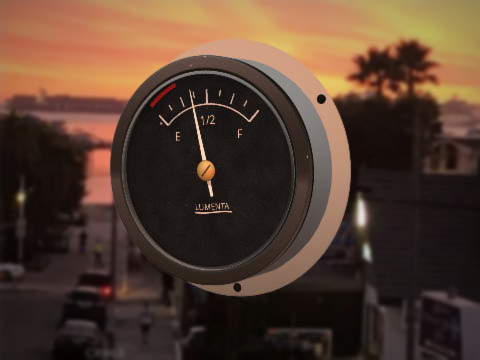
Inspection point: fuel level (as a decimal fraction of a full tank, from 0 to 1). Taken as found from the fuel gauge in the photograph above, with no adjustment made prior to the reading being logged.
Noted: 0.375
